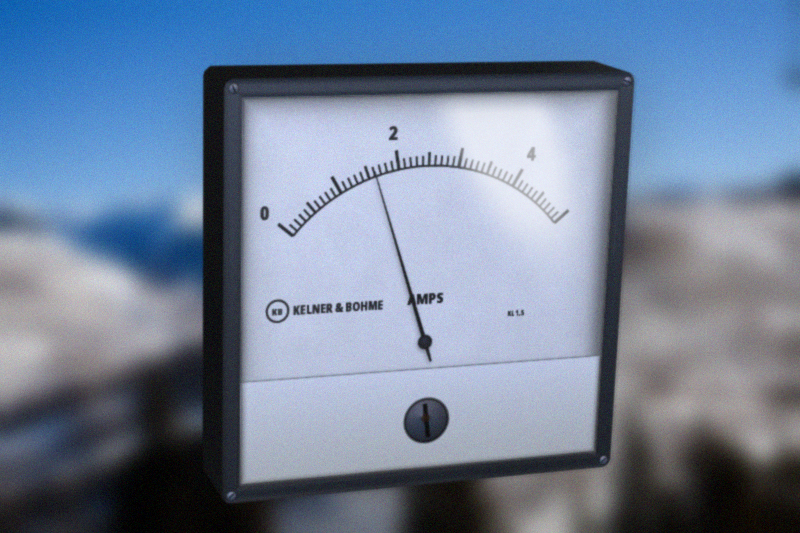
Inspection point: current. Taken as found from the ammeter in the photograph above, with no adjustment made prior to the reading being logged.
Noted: 1.6 A
